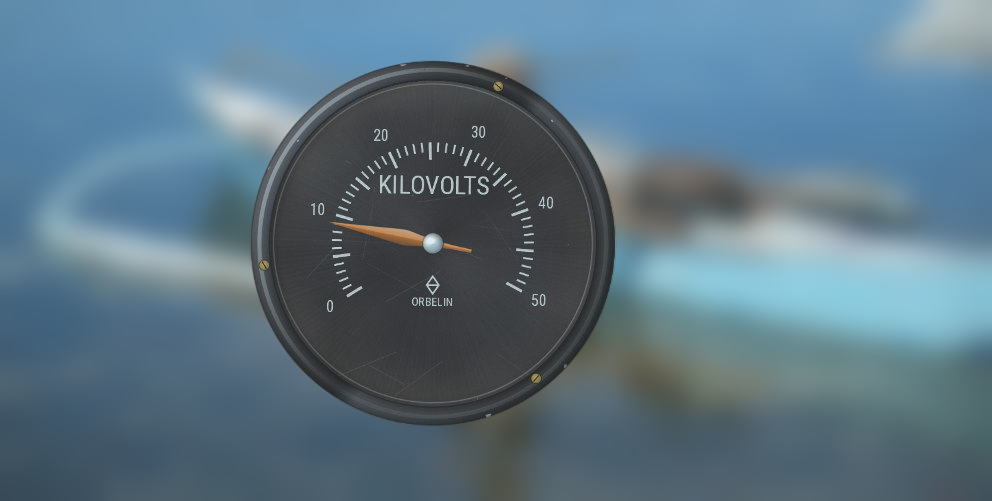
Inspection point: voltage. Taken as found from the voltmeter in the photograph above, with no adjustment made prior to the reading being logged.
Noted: 9 kV
